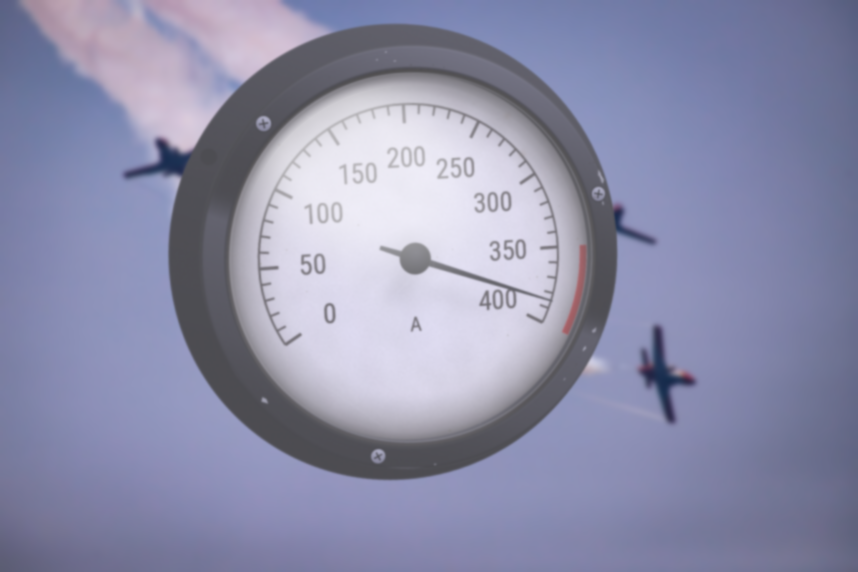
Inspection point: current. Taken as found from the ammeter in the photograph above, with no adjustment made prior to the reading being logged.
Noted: 385 A
